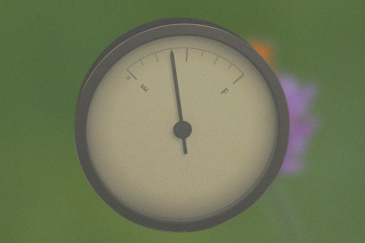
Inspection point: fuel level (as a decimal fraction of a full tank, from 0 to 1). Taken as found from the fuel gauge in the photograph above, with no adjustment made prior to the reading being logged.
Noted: 0.375
